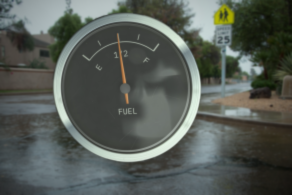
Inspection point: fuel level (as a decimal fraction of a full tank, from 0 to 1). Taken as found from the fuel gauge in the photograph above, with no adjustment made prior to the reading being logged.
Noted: 0.5
